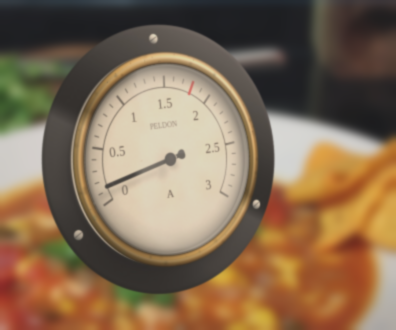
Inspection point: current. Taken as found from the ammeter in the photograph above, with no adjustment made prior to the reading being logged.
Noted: 0.15 A
